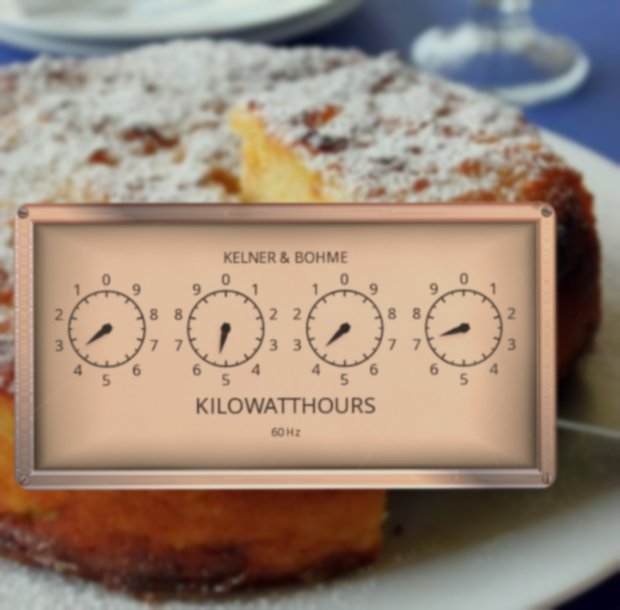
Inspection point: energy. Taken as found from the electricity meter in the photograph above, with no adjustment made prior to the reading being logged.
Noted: 3537 kWh
